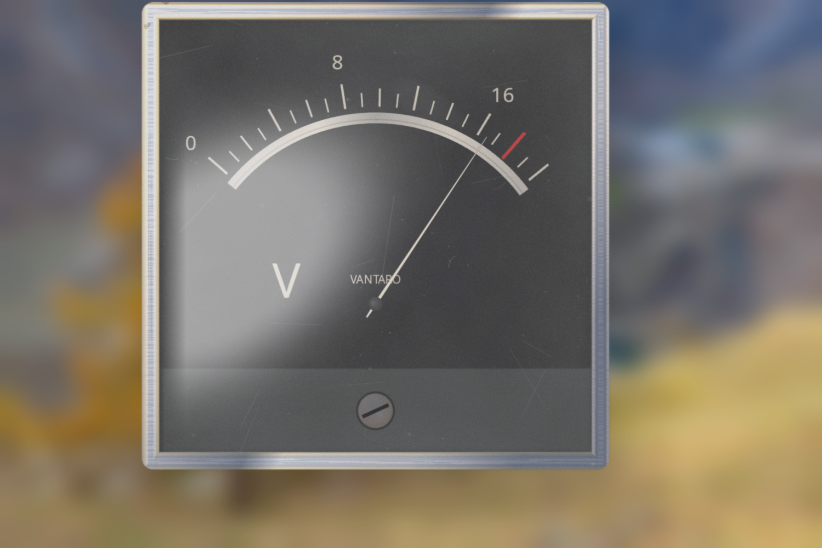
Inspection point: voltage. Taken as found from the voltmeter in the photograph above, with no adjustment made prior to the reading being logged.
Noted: 16.5 V
